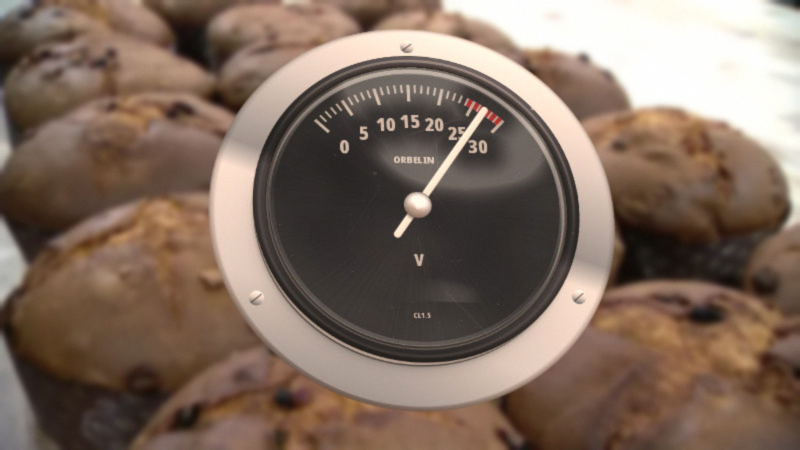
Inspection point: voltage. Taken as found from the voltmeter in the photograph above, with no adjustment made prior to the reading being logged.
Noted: 27 V
